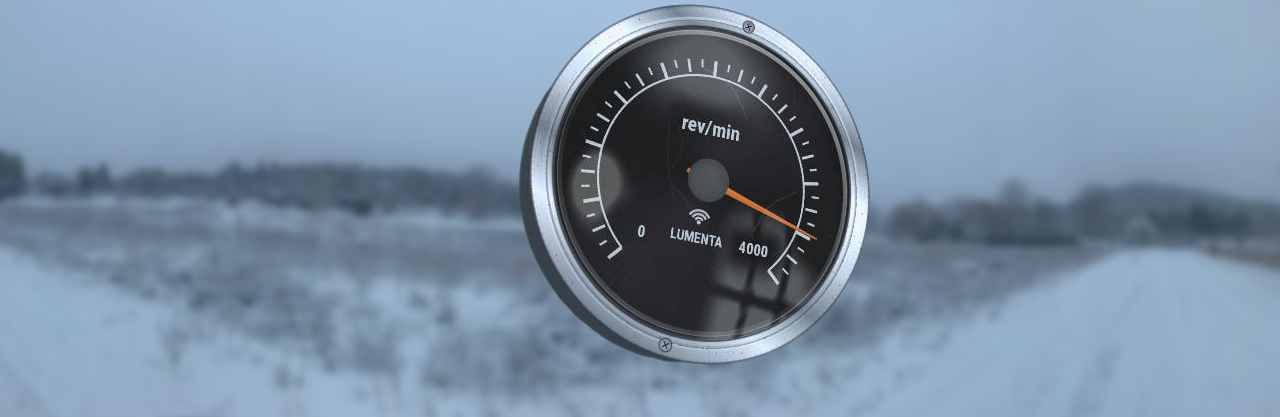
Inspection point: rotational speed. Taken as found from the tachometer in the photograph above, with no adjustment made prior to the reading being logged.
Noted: 3600 rpm
